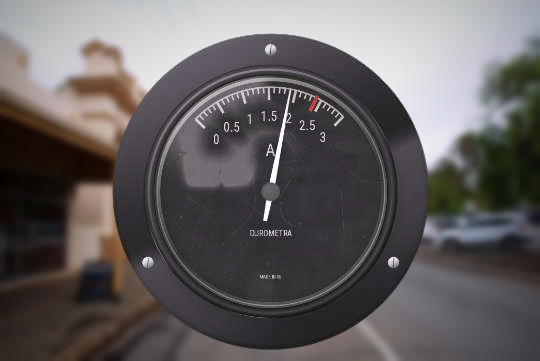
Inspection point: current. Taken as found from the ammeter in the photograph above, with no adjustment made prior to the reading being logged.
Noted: 1.9 A
